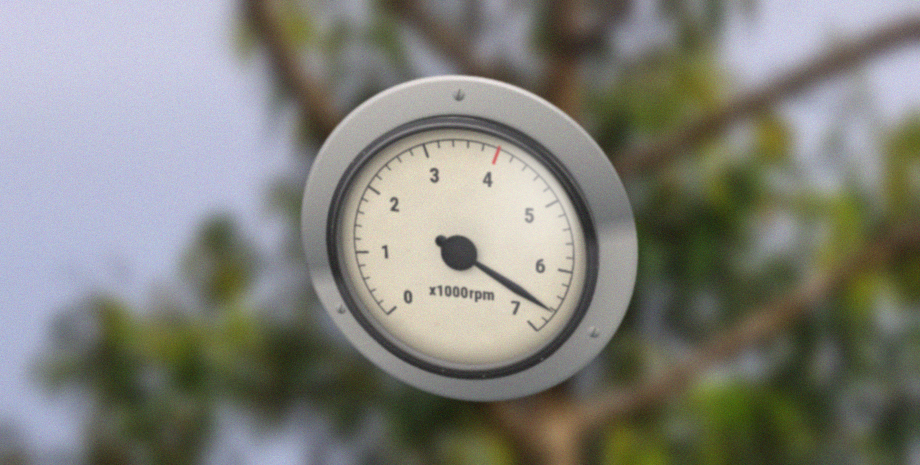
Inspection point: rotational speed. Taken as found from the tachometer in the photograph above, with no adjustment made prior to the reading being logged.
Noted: 6600 rpm
